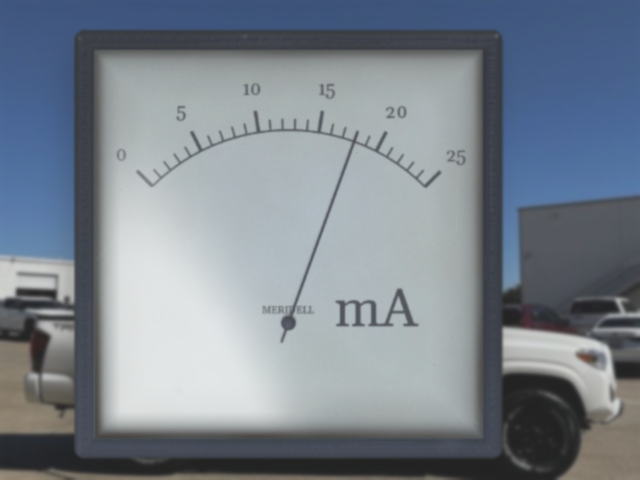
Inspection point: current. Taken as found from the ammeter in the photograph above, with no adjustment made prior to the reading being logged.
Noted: 18 mA
